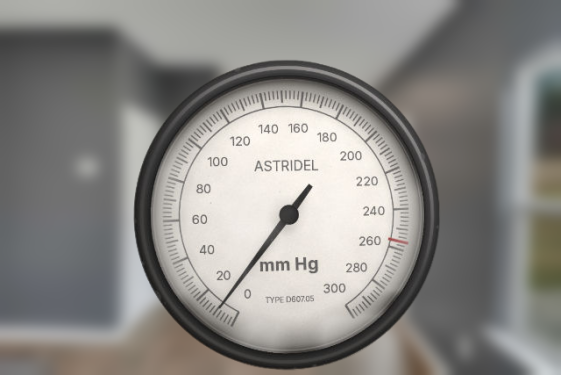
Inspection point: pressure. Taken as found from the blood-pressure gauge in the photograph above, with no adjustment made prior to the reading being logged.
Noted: 10 mmHg
